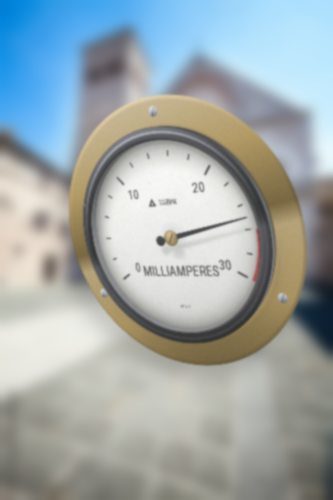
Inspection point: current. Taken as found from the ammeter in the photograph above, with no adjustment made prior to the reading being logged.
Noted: 25 mA
